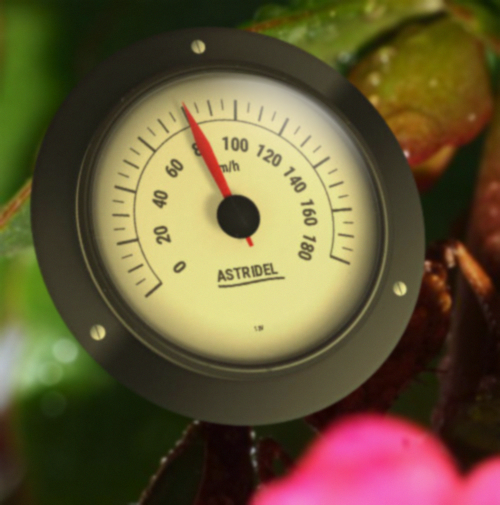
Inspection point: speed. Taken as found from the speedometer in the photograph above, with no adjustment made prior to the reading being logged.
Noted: 80 km/h
